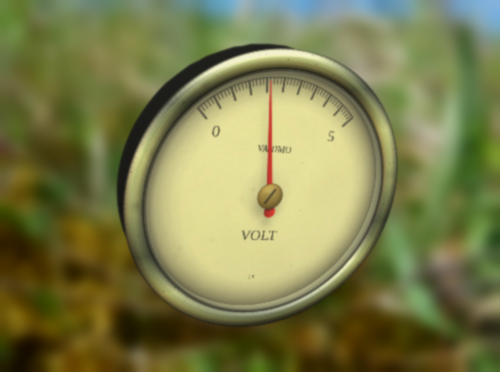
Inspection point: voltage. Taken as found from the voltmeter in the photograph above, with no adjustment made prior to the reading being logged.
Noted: 2 V
